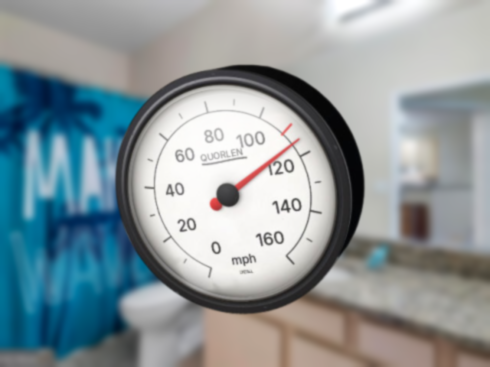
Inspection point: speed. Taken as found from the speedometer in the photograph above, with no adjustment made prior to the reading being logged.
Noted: 115 mph
